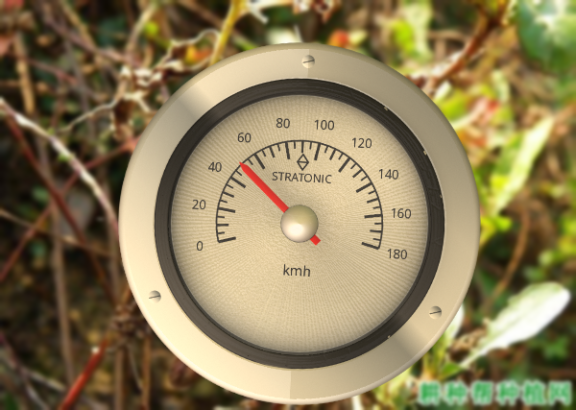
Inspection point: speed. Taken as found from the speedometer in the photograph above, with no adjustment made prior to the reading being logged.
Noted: 50 km/h
